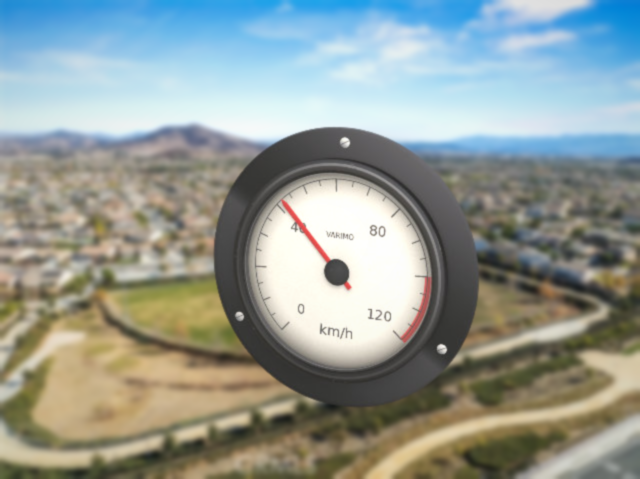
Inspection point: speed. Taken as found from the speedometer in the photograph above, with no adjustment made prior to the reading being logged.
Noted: 42.5 km/h
